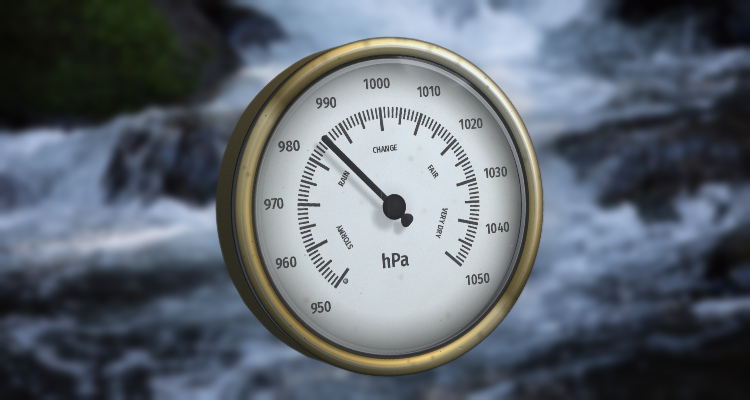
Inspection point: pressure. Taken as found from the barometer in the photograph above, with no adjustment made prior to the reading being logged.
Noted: 985 hPa
